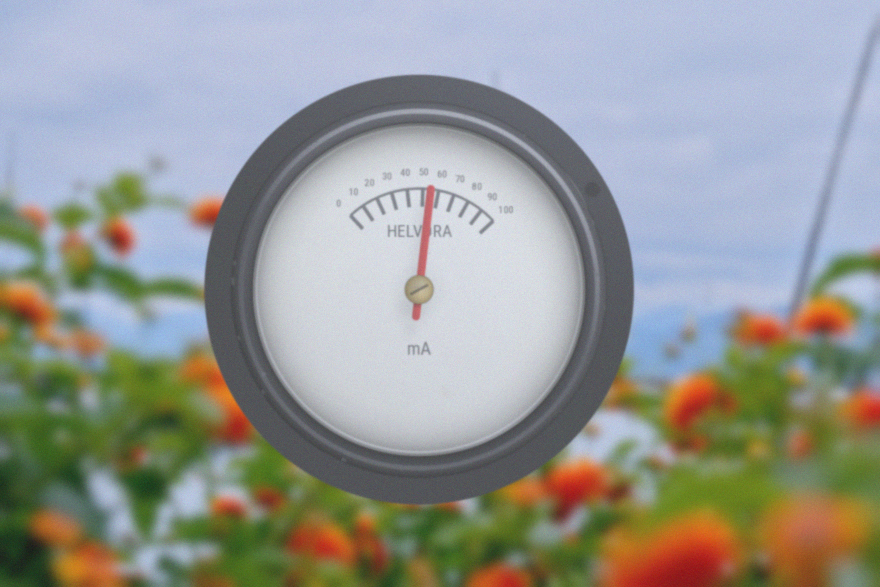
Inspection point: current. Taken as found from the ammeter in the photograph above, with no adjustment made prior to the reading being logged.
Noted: 55 mA
